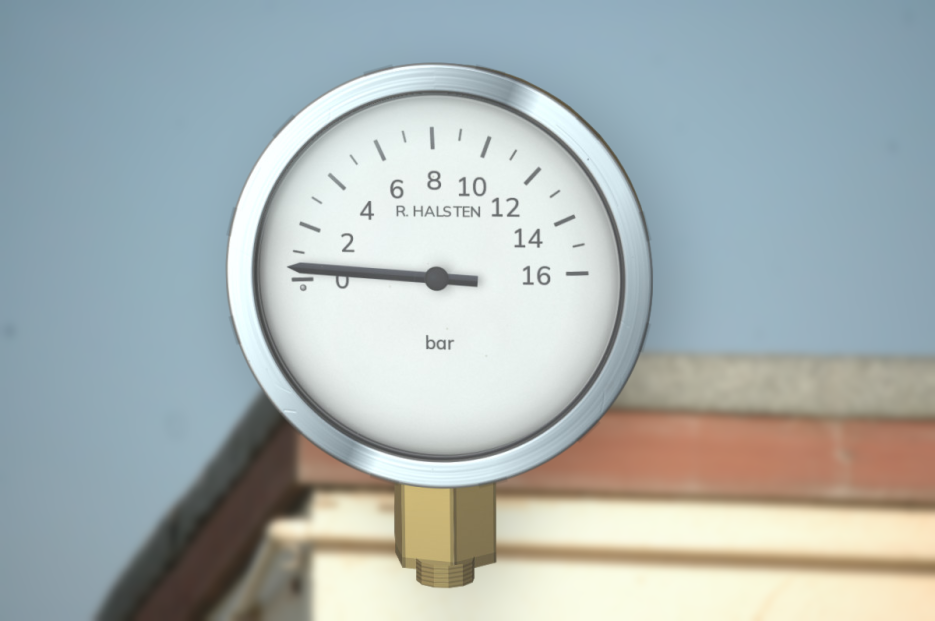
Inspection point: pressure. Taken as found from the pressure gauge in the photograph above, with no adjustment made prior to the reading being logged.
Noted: 0.5 bar
